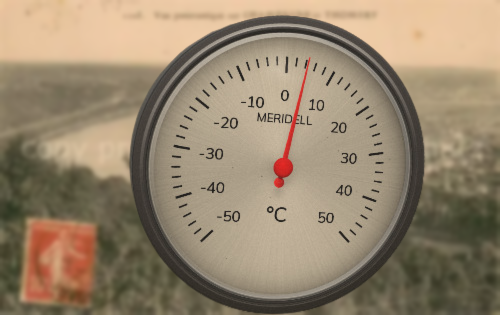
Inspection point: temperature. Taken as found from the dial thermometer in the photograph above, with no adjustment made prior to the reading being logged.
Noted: 4 °C
